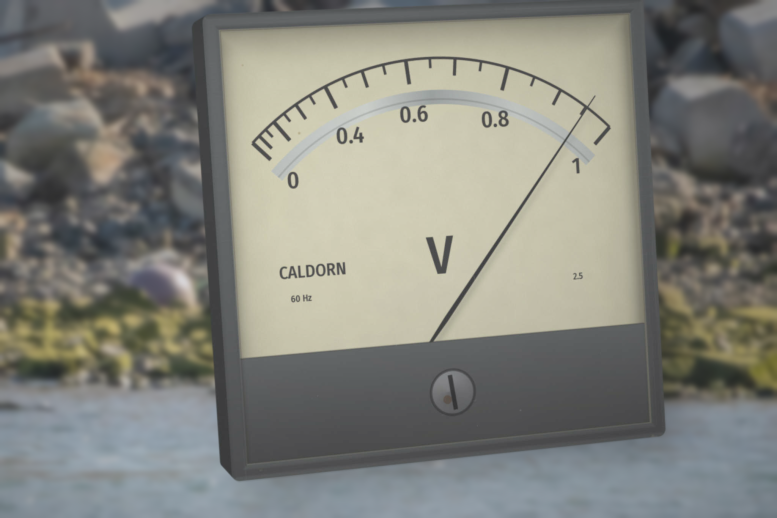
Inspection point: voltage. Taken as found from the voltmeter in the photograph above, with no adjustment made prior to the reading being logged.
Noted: 0.95 V
